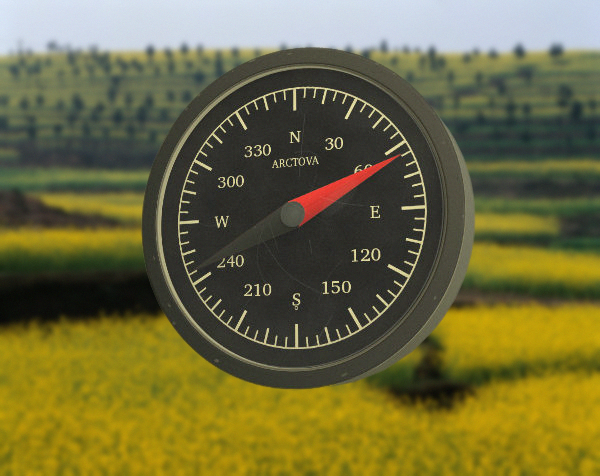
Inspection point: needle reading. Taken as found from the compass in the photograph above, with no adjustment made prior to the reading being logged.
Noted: 65 °
